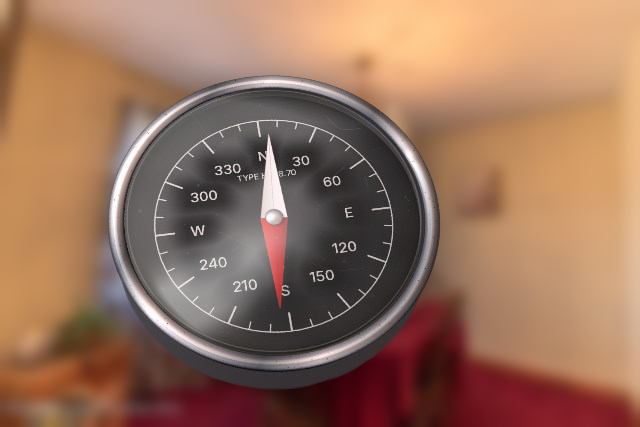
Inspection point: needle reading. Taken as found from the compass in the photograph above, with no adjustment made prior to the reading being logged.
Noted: 185 °
